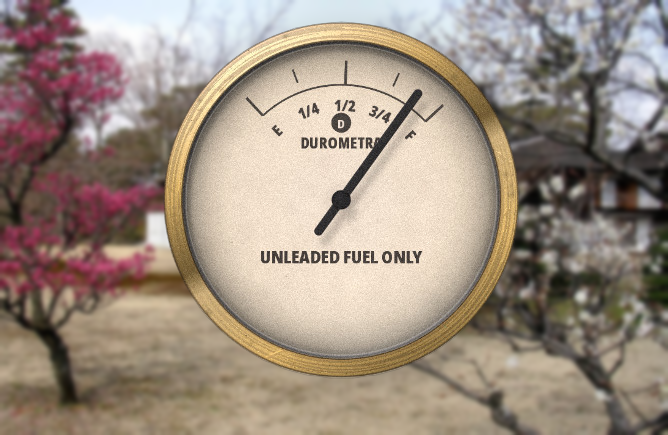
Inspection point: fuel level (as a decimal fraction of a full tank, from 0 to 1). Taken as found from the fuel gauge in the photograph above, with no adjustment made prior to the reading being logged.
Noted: 0.875
